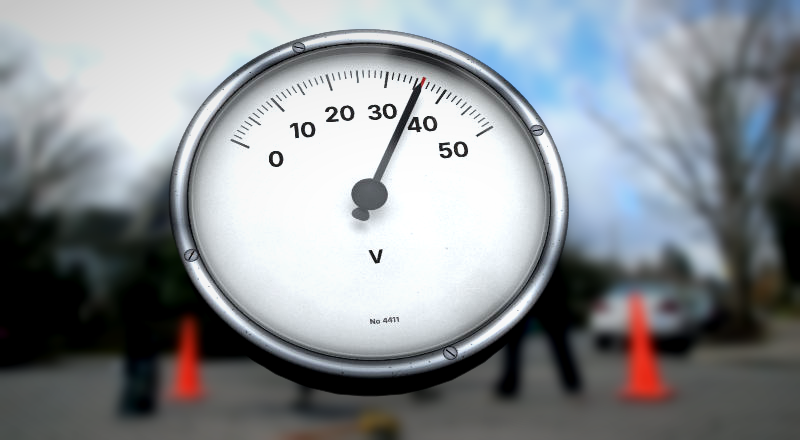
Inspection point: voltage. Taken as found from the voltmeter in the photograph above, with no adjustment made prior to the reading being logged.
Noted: 36 V
